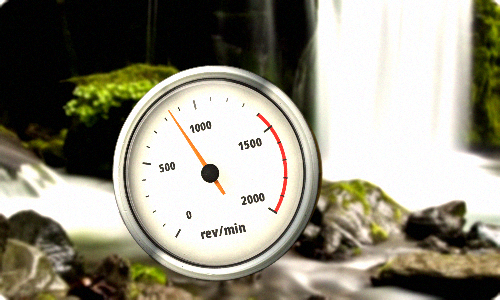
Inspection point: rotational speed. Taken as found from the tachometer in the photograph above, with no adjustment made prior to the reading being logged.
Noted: 850 rpm
